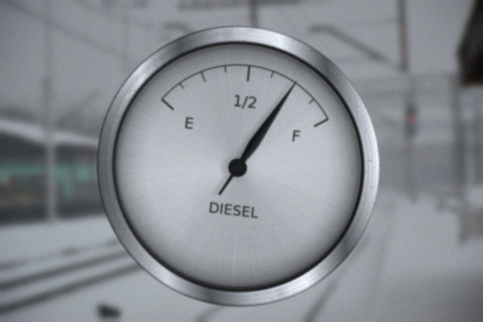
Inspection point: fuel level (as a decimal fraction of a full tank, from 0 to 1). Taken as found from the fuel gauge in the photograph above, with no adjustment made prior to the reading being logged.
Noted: 0.75
